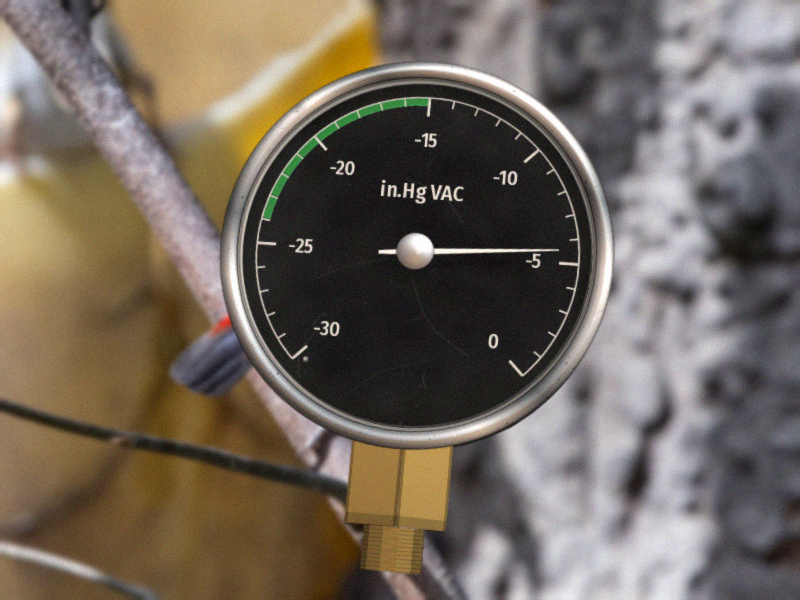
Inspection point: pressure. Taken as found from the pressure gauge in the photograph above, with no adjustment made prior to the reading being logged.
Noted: -5.5 inHg
